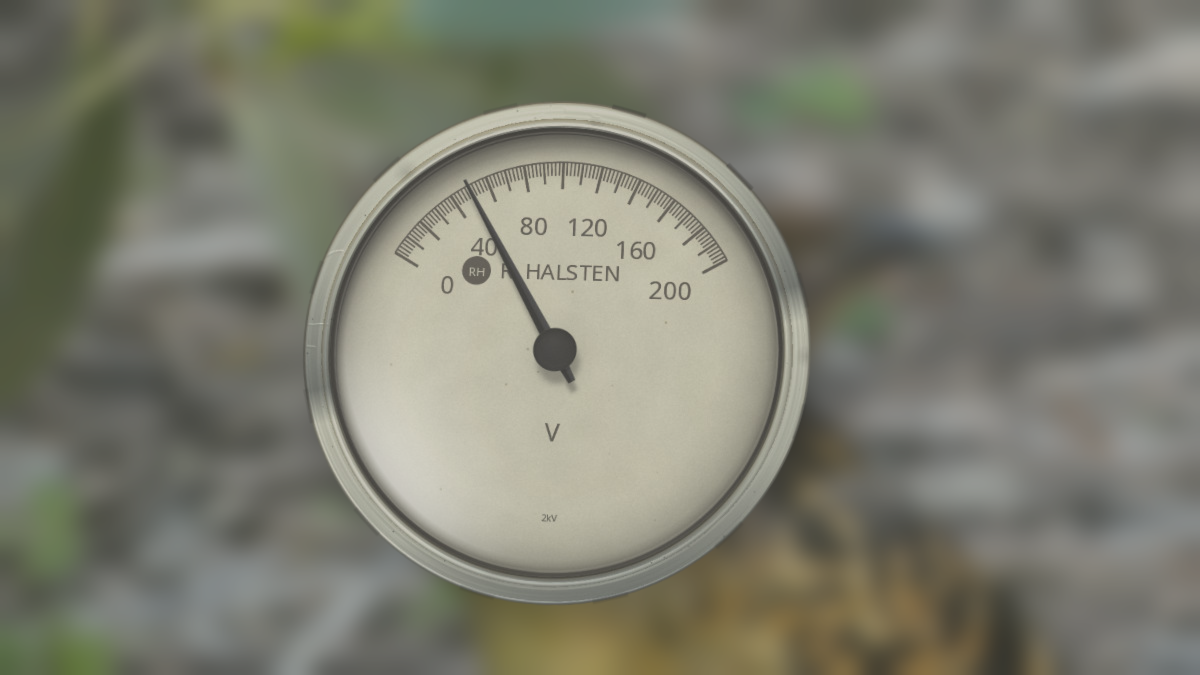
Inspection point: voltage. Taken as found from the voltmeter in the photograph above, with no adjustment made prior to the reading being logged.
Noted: 50 V
